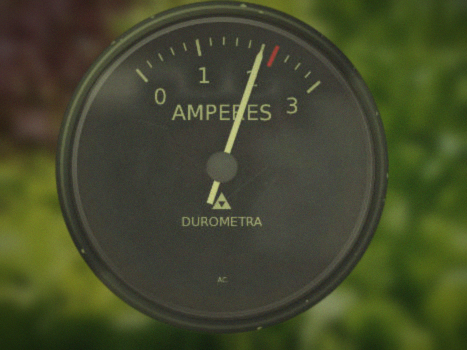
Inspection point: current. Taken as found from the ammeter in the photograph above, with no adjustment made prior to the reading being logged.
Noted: 2 A
